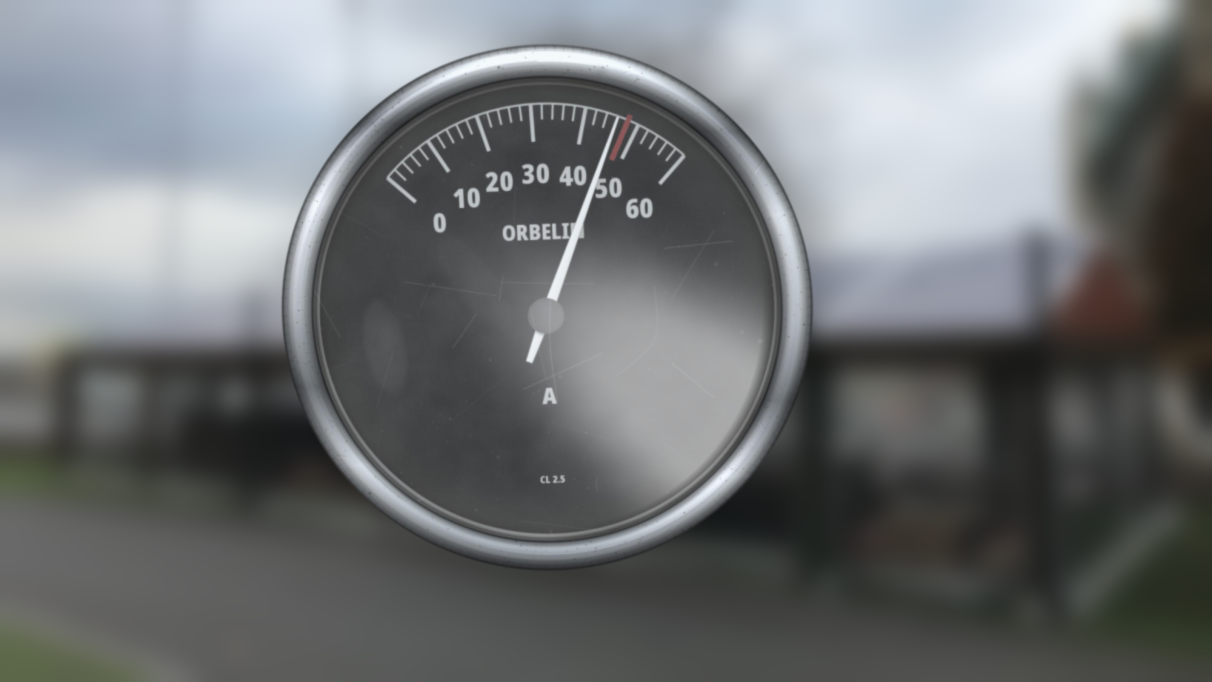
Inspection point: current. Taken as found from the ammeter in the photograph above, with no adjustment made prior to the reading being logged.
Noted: 46 A
